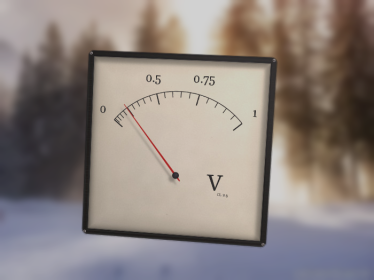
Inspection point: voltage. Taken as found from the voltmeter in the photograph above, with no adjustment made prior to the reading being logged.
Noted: 0.25 V
